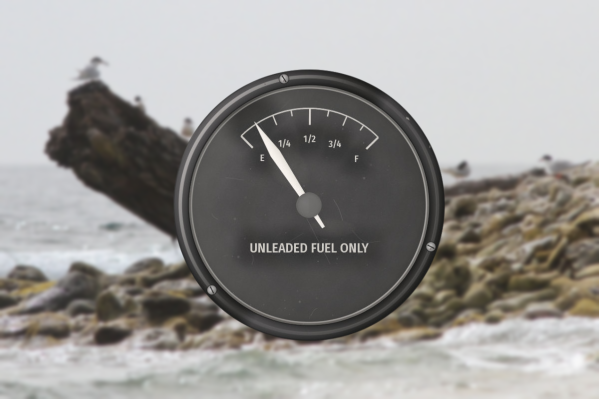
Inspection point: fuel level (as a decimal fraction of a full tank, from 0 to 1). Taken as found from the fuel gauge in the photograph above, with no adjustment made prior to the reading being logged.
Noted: 0.125
